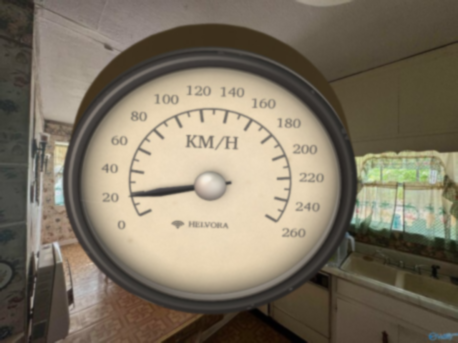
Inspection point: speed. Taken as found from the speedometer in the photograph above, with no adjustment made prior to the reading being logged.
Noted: 20 km/h
